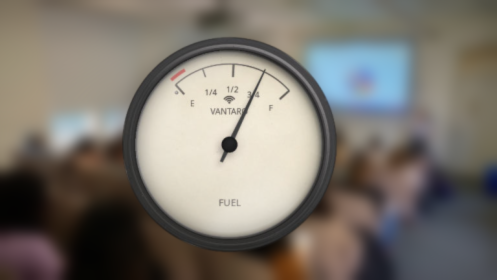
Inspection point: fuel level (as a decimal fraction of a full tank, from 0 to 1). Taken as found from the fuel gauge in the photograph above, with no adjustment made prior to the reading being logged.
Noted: 0.75
